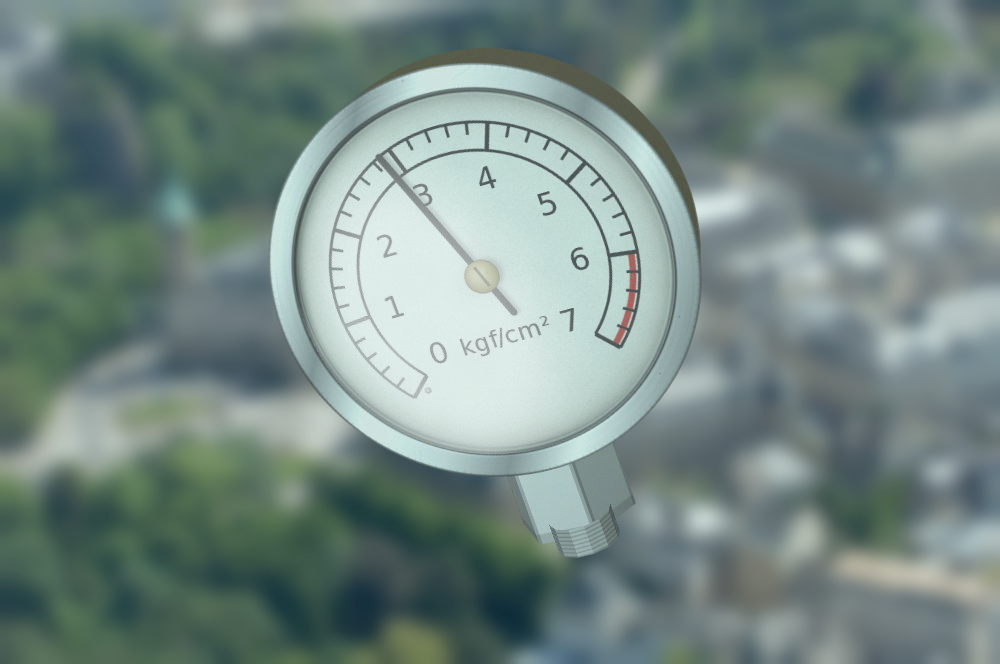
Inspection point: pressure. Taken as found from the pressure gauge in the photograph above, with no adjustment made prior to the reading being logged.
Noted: 2.9 kg/cm²
